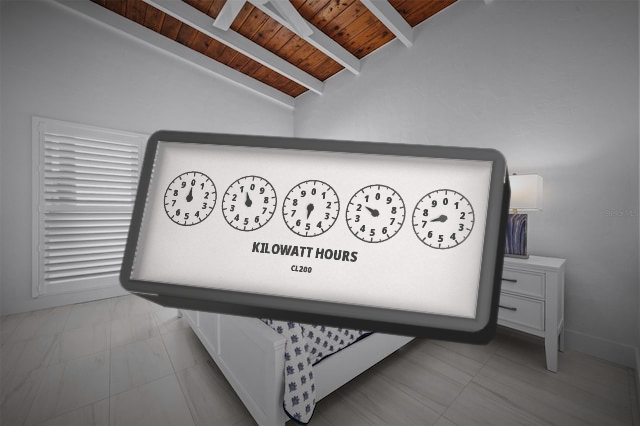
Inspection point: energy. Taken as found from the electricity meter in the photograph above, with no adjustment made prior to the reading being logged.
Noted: 517 kWh
